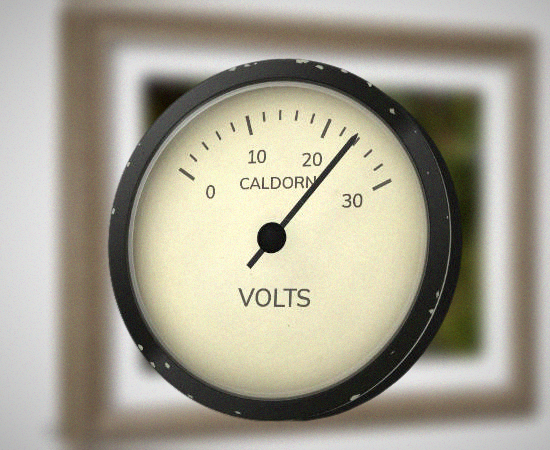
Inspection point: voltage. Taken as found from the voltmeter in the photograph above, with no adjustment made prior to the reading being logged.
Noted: 24 V
